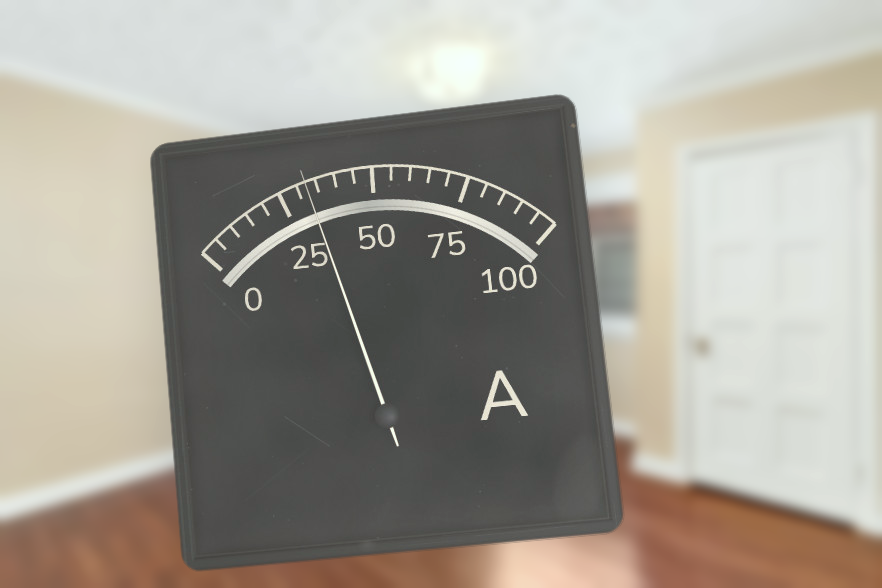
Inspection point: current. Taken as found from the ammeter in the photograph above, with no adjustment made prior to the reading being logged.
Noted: 32.5 A
